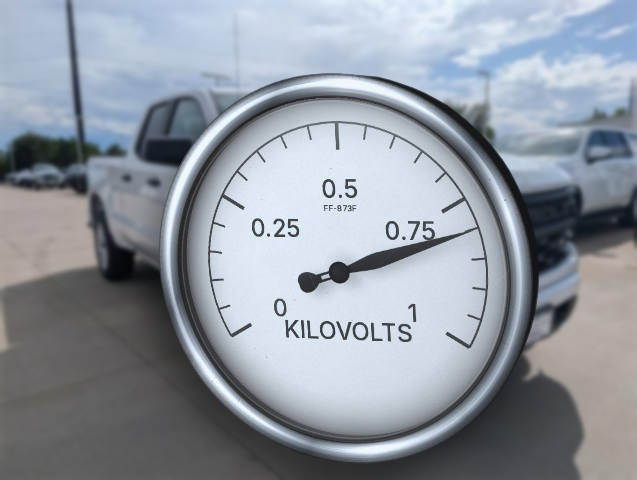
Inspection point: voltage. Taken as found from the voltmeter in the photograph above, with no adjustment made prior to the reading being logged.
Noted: 0.8 kV
